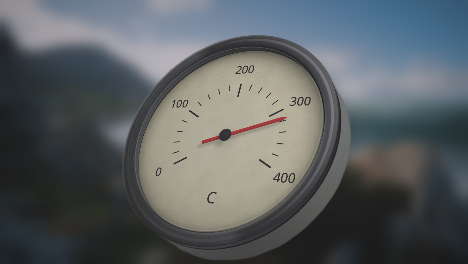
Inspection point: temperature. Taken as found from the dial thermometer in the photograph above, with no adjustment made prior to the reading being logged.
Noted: 320 °C
